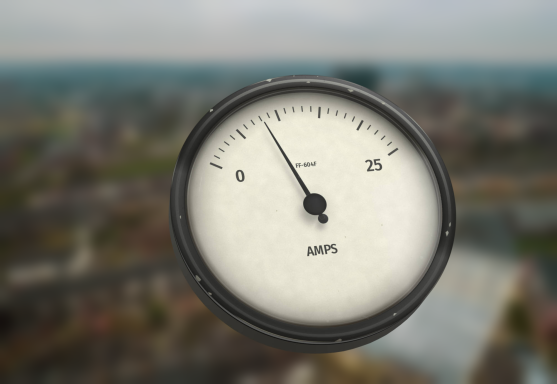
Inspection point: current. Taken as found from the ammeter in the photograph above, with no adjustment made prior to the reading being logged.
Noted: 8 A
